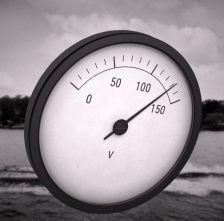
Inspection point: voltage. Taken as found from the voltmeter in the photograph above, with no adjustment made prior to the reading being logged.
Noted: 130 V
